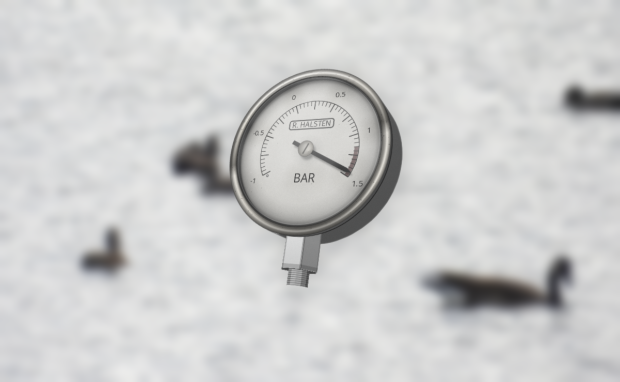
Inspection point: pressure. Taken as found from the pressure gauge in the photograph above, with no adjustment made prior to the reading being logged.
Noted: 1.45 bar
